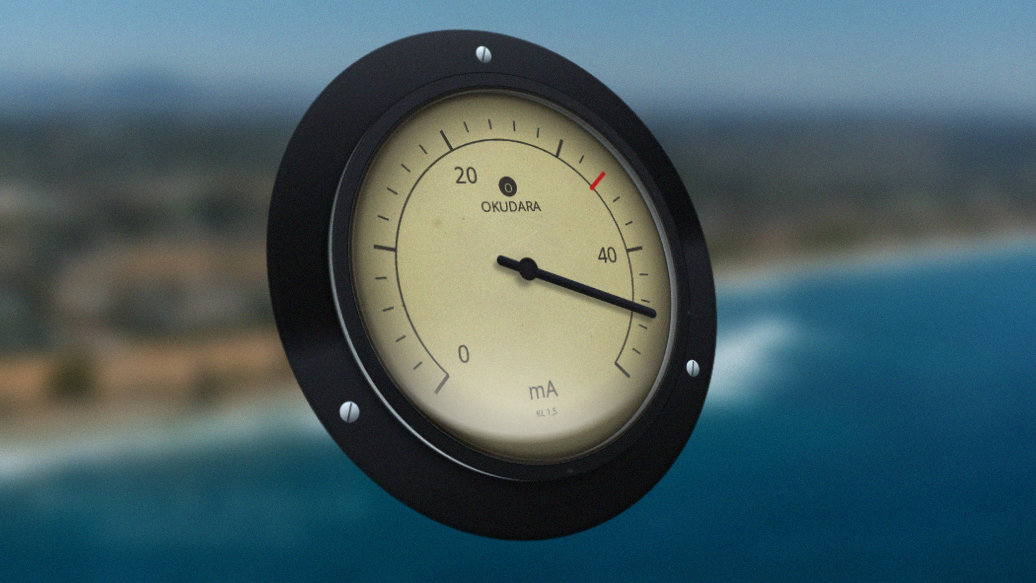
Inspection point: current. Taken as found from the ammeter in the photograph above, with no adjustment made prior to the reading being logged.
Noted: 45 mA
